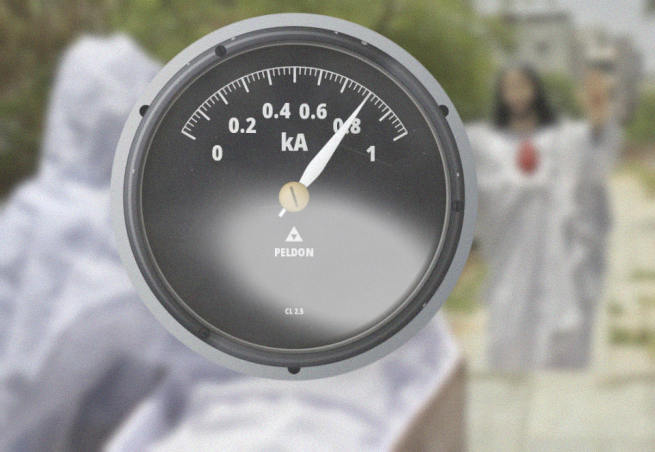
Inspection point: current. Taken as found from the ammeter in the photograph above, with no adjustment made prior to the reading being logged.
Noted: 0.8 kA
